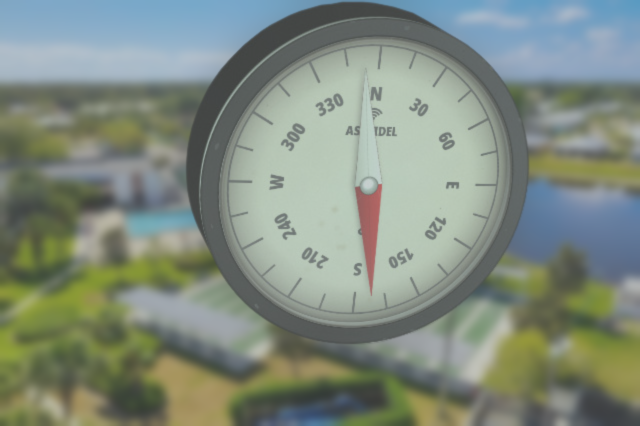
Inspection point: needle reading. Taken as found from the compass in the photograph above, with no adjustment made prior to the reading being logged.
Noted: 172.5 °
